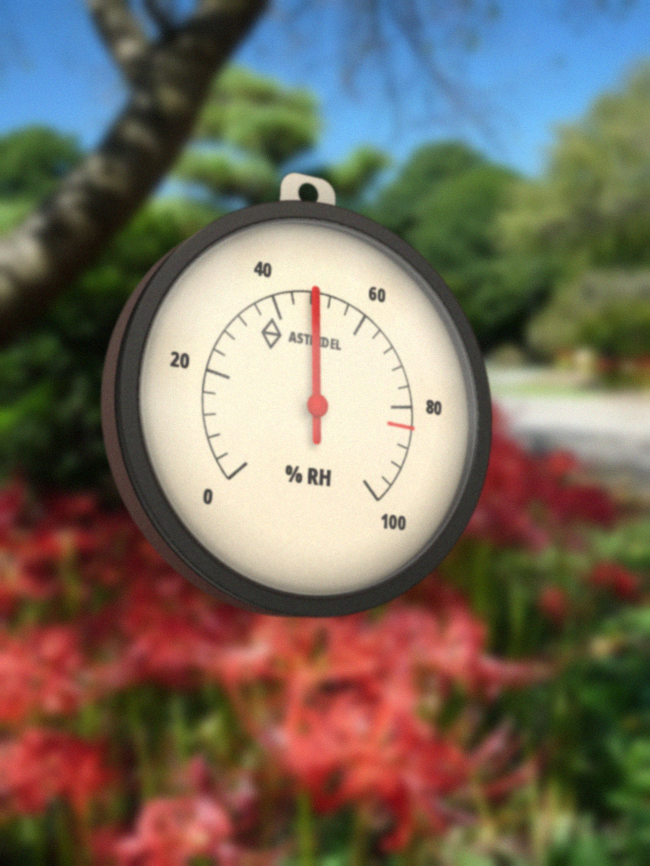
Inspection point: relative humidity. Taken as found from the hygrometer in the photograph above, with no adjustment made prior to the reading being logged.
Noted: 48 %
